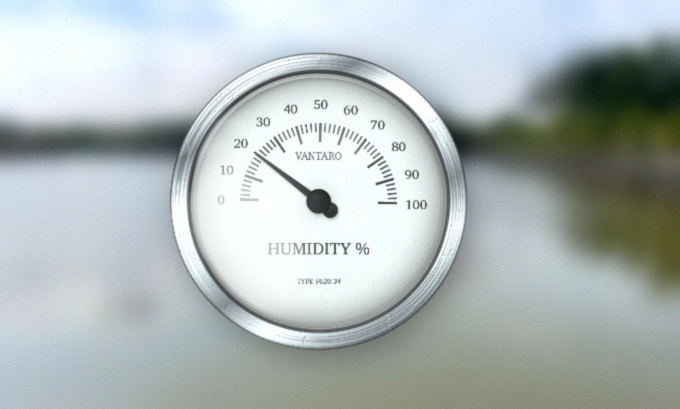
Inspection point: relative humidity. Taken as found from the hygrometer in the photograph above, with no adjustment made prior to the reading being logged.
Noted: 20 %
